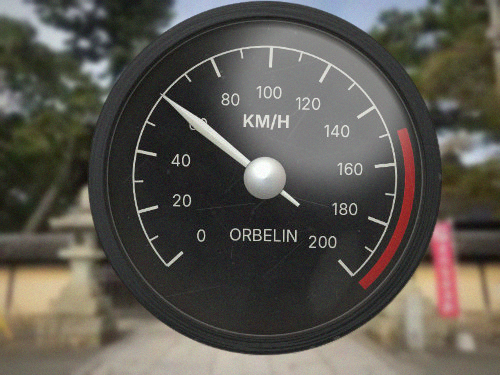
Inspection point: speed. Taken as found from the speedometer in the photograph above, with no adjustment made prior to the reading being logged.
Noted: 60 km/h
